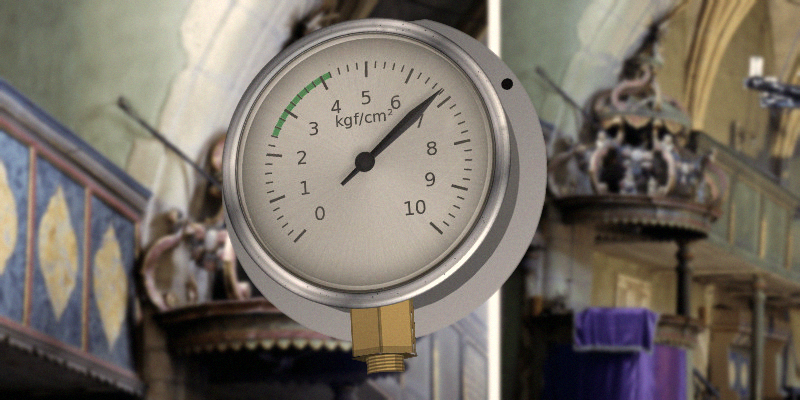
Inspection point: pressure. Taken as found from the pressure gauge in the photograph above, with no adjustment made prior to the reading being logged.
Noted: 6.8 kg/cm²
